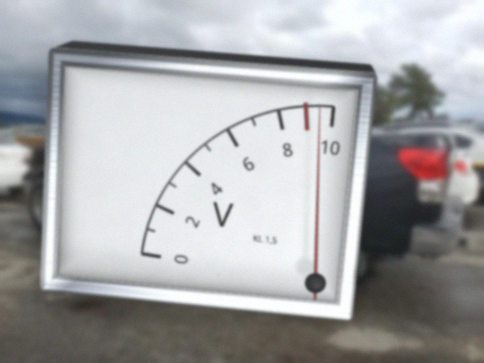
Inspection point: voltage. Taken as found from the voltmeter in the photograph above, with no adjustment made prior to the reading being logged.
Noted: 9.5 V
